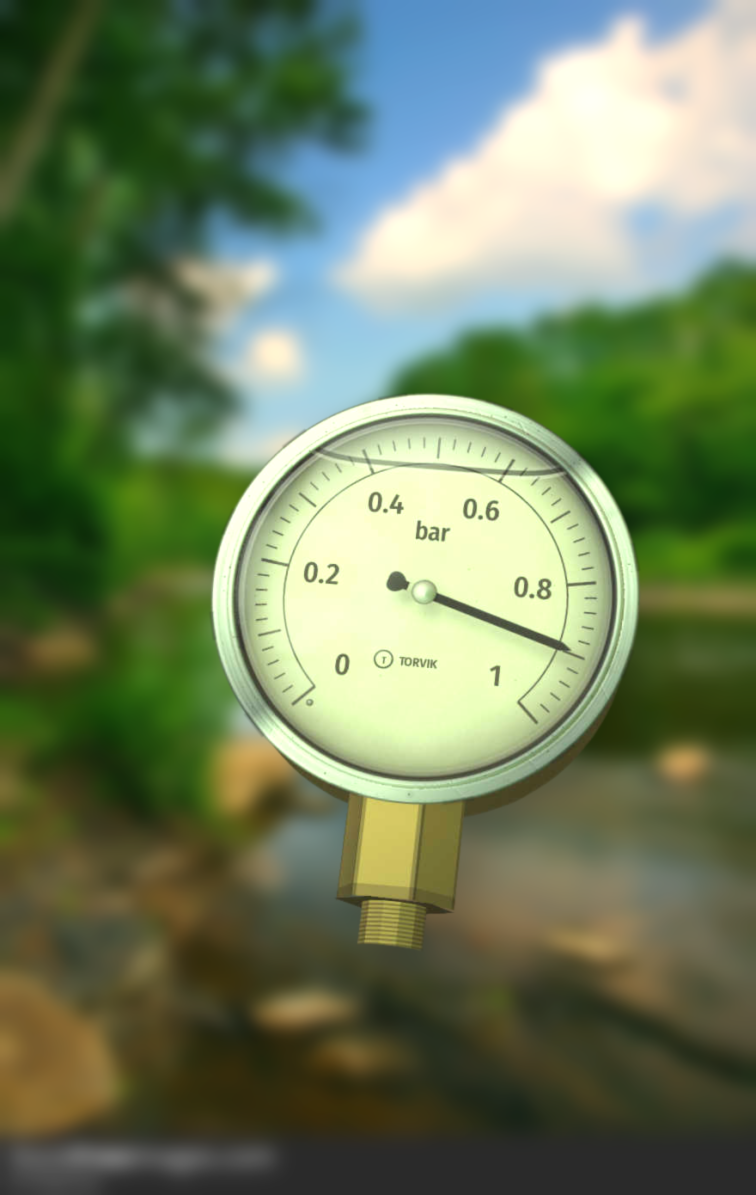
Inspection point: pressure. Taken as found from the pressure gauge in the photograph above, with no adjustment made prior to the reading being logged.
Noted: 0.9 bar
